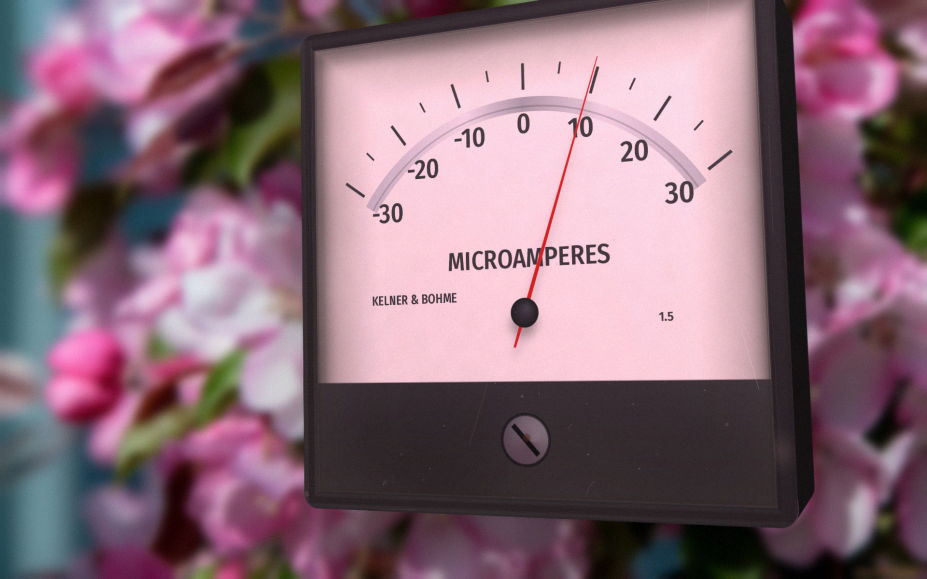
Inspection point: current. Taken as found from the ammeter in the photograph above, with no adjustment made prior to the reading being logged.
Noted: 10 µA
